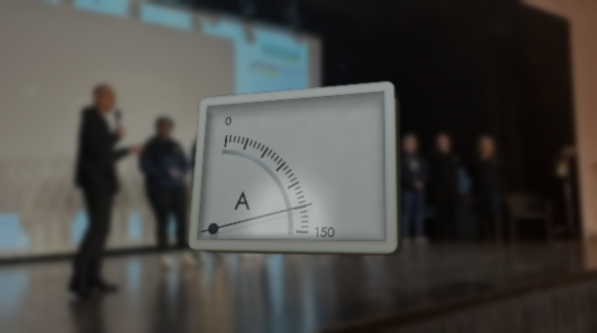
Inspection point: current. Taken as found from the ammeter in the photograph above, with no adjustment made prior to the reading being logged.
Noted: 125 A
